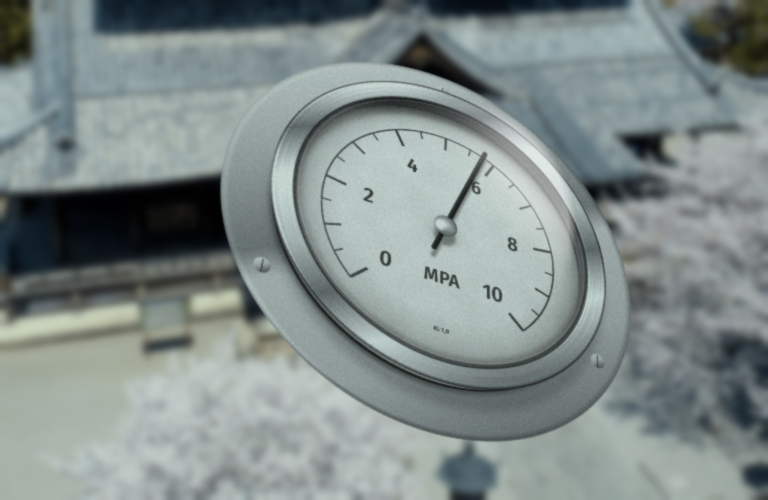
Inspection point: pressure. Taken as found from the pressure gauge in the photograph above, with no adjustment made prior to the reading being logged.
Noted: 5.75 MPa
